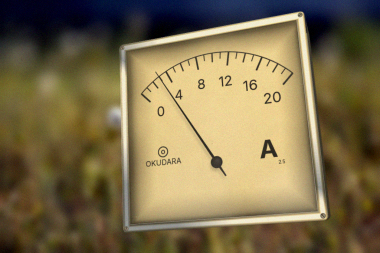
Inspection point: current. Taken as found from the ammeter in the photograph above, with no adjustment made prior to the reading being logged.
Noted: 3 A
